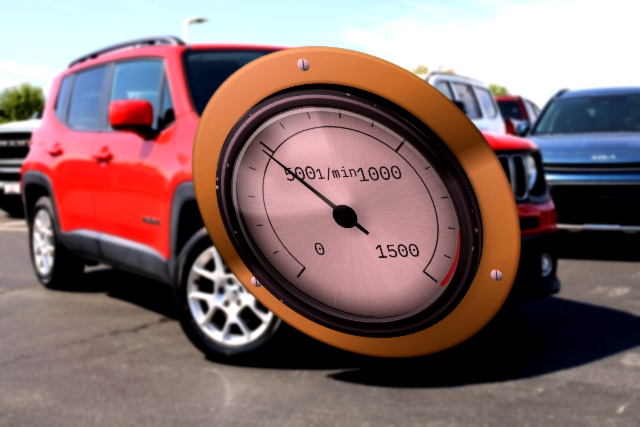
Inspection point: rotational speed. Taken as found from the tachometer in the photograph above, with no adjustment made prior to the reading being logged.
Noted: 500 rpm
